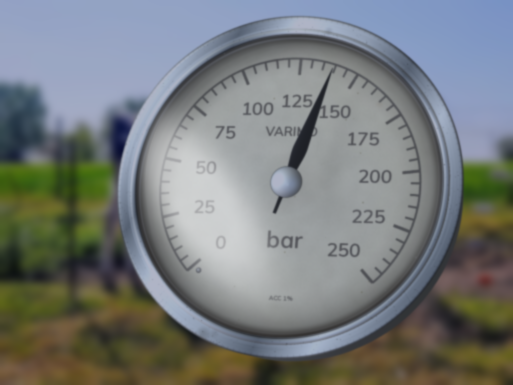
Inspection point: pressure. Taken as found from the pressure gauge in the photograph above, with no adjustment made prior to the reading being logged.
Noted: 140 bar
